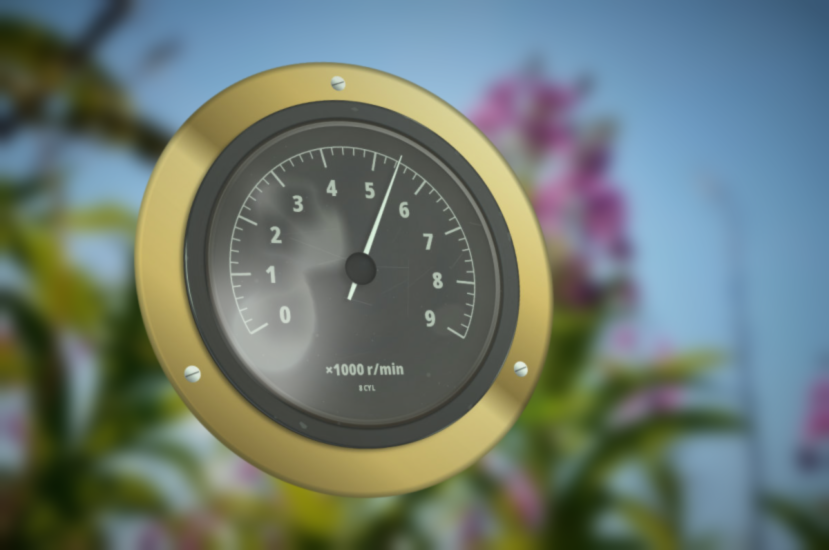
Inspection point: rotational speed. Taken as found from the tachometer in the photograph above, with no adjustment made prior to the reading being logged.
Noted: 5400 rpm
